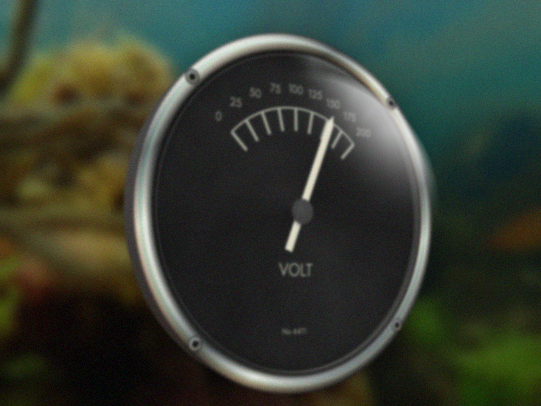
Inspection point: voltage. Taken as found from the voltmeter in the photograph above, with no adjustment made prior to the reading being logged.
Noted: 150 V
